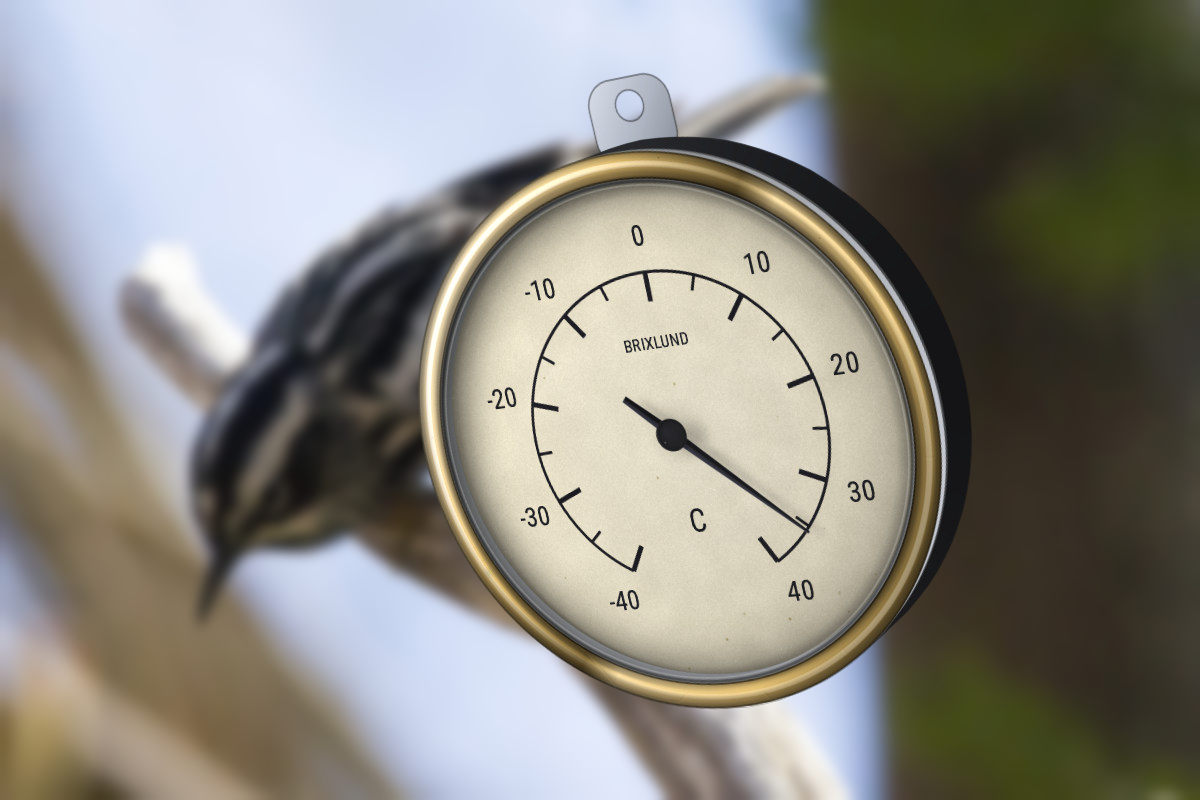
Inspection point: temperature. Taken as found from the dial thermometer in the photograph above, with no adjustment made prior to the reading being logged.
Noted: 35 °C
